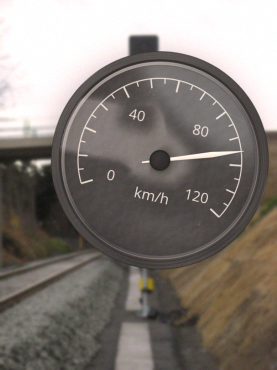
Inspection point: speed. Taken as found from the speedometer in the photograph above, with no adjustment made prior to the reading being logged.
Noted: 95 km/h
